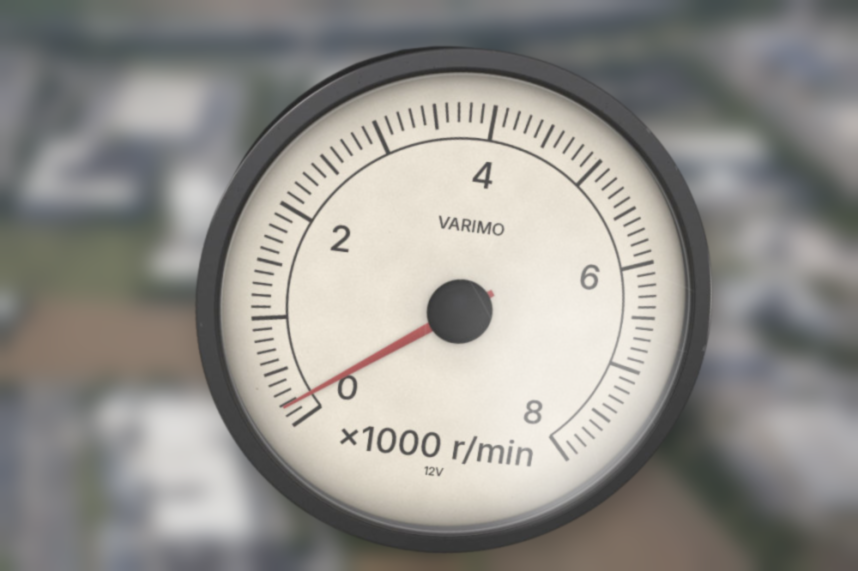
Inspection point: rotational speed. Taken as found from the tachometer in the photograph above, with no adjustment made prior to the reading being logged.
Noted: 200 rpm
